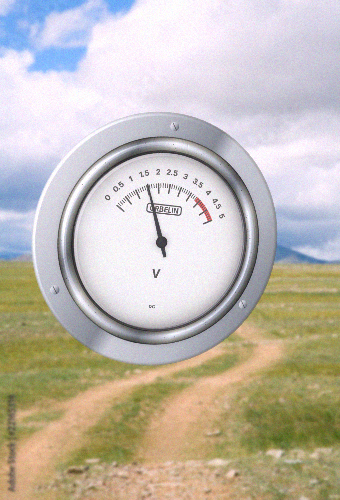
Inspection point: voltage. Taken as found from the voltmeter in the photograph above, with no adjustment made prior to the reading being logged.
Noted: 1.5 V
